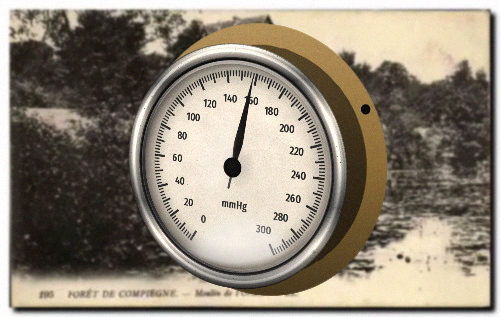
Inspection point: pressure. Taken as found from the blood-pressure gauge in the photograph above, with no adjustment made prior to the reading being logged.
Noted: 160 mmHg
